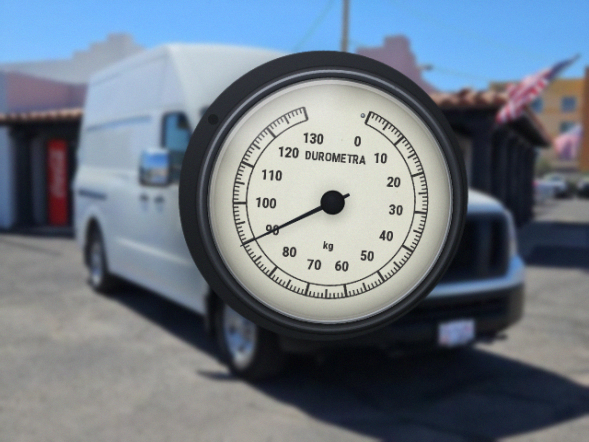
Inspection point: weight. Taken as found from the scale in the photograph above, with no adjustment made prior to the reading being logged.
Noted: 90 kg
